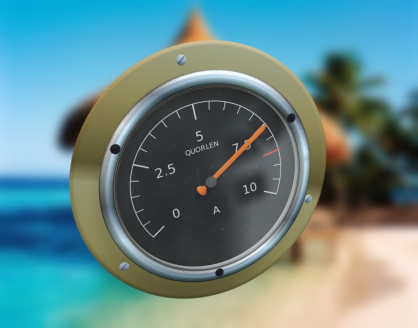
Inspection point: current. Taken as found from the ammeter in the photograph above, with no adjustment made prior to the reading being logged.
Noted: 7.5 A
